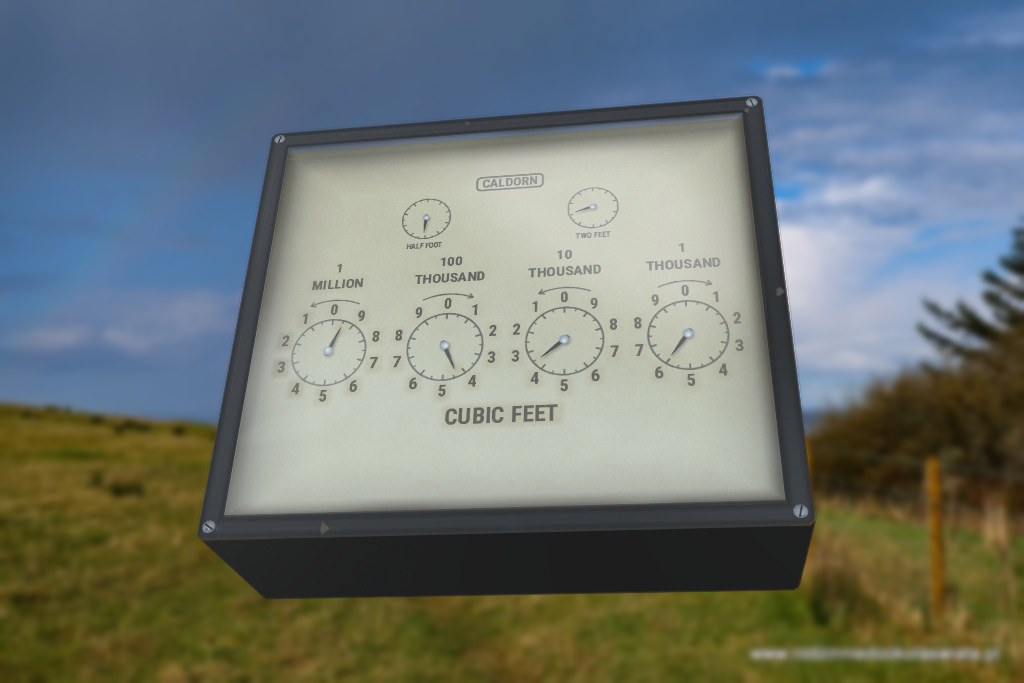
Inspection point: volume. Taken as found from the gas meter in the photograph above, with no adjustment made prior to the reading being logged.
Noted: 943600 ft³
